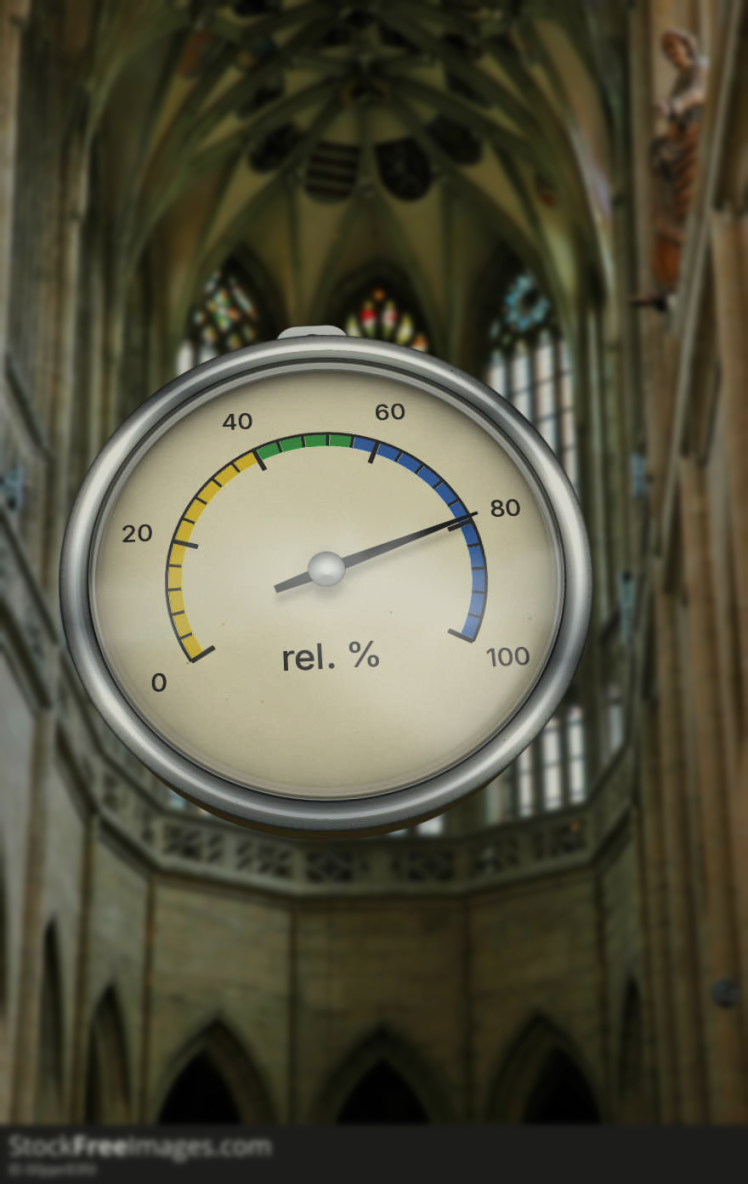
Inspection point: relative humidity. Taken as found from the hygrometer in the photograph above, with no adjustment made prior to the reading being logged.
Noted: 80 %
